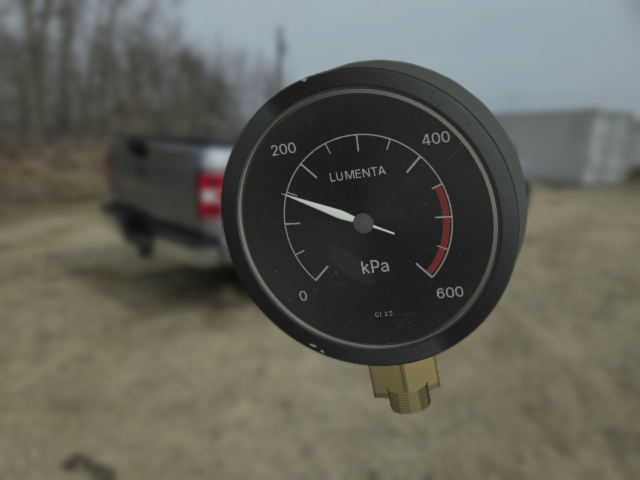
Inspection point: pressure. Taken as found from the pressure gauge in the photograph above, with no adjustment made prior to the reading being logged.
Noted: 150 kPa
